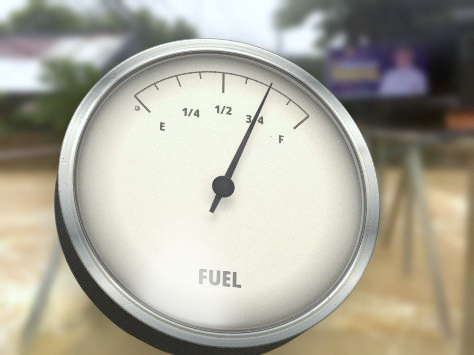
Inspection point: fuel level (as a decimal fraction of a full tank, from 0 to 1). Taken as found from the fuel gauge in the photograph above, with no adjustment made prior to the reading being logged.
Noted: 0.75
